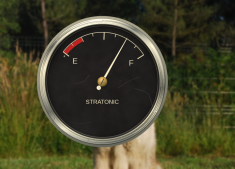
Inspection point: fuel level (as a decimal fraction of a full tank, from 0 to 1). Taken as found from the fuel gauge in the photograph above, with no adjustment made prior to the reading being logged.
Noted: 0.75
